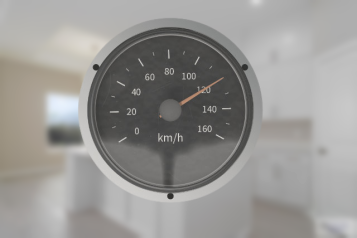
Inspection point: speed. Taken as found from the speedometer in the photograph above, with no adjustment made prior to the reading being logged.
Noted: 120 km/h
